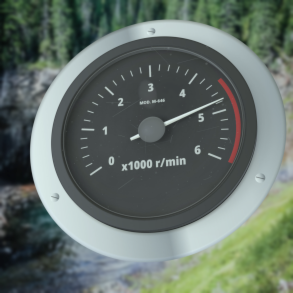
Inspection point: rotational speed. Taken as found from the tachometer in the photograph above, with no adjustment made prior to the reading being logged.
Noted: 4800 rpm
